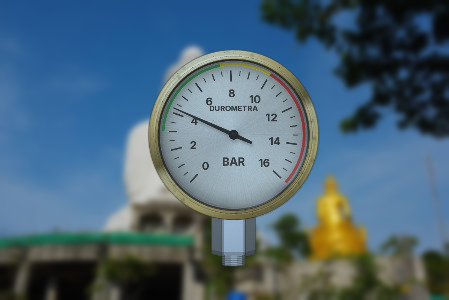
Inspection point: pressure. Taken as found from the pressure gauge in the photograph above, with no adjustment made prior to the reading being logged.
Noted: 4.25 bar
